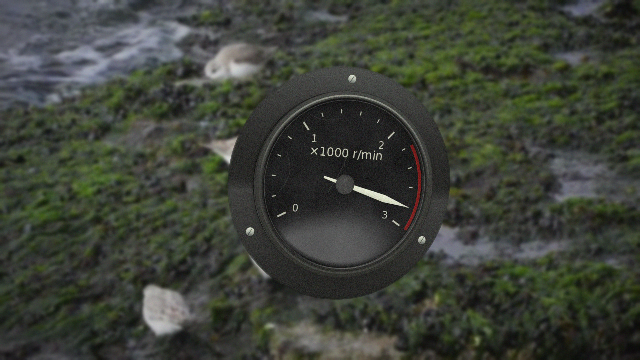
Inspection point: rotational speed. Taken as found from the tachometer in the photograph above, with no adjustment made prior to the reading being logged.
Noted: 2800 rpm
